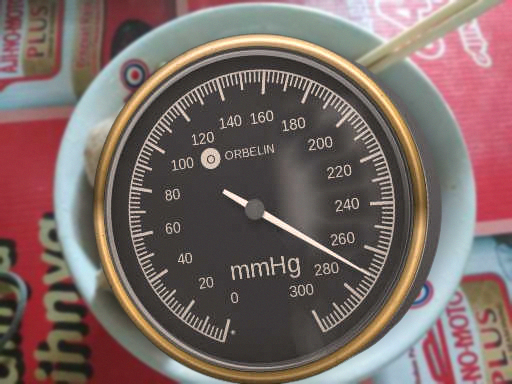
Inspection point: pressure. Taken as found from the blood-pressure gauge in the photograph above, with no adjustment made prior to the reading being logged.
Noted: 270 mmHg
